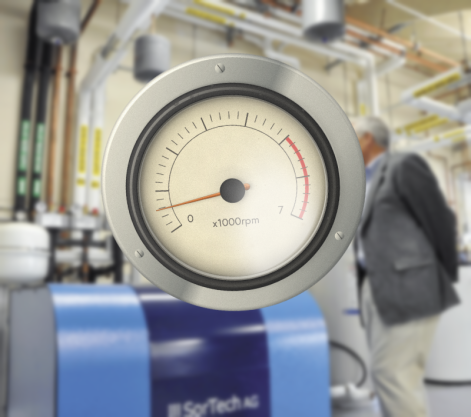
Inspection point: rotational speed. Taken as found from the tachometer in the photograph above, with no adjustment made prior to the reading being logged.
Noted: 600 rpm
